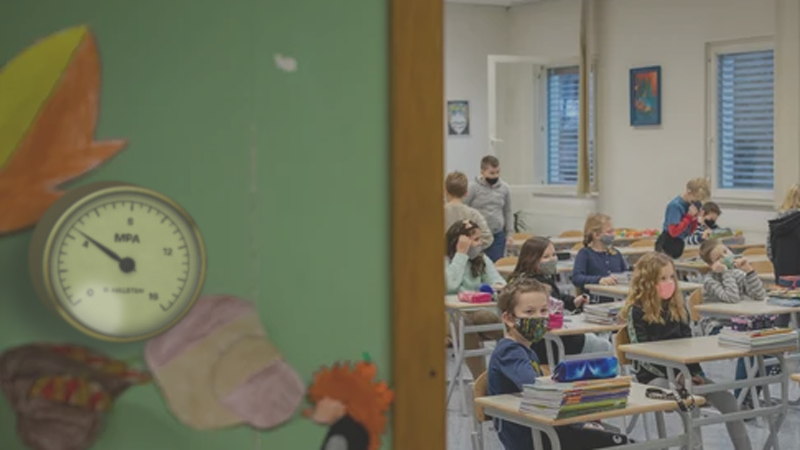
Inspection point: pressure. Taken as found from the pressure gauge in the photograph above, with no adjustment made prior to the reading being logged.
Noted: 4.5 MPa
